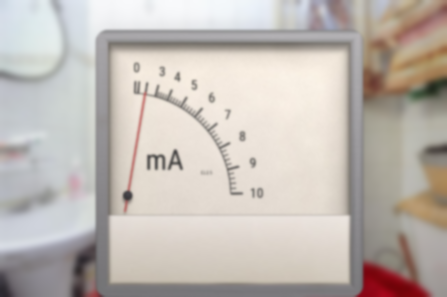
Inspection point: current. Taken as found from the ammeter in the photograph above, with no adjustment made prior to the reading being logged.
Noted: 2 mA
